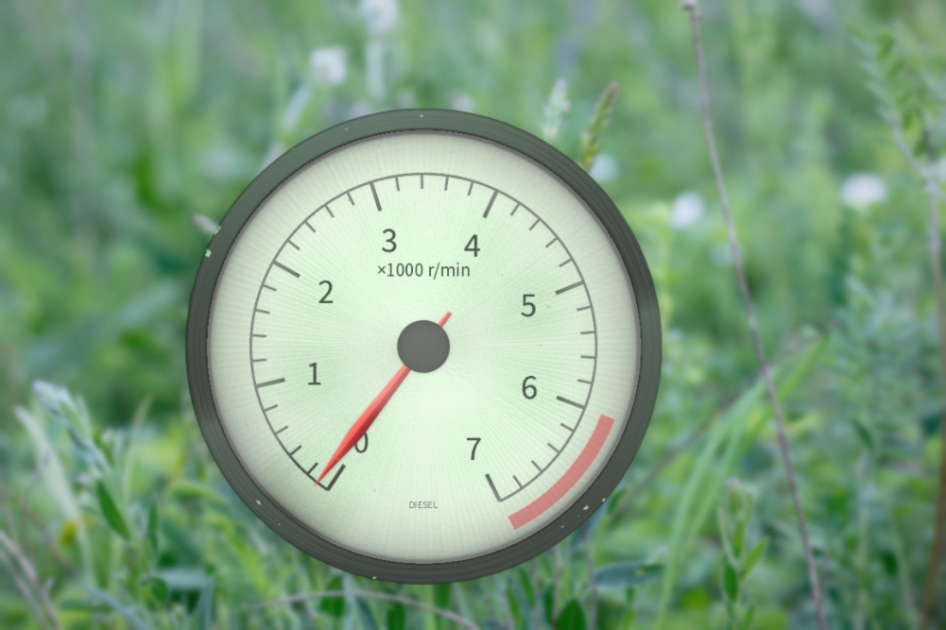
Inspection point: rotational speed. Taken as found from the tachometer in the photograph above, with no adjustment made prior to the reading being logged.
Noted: 100 rpm
